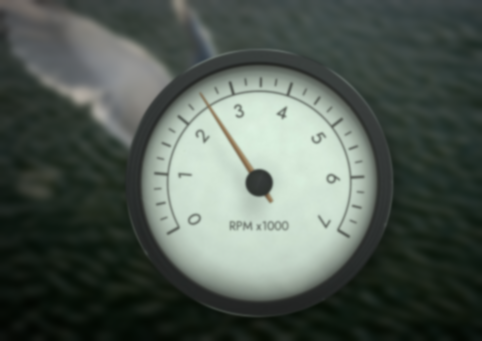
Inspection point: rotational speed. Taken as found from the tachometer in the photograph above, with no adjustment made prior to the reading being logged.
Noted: 2500 rpm
